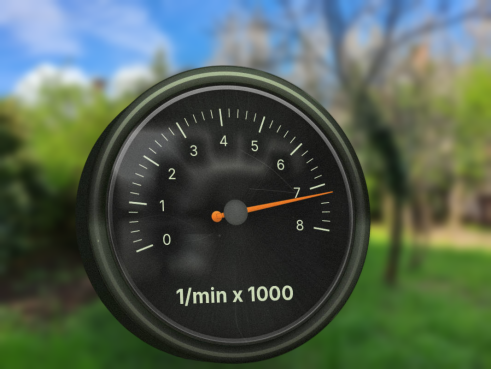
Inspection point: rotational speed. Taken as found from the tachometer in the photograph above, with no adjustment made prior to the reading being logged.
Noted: 7200 rpm
